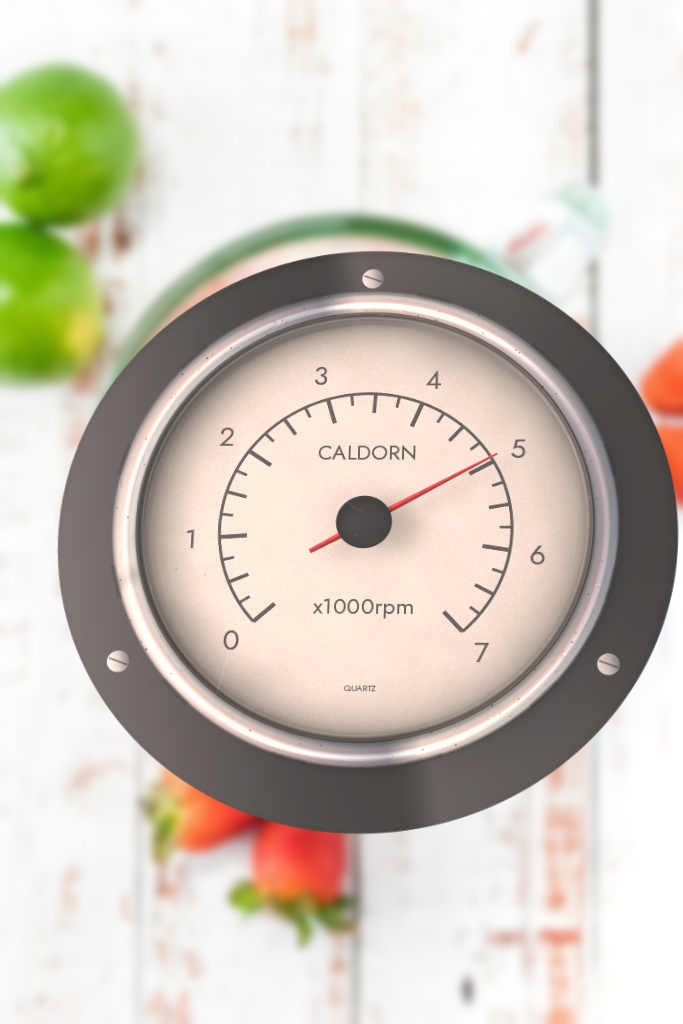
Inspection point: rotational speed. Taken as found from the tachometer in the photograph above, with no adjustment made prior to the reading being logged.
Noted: 5000 rpm
